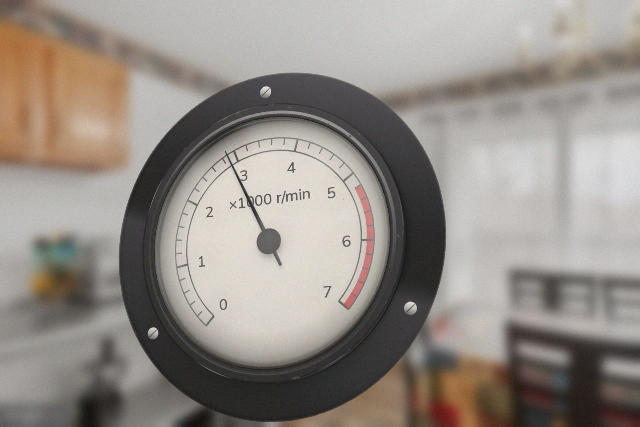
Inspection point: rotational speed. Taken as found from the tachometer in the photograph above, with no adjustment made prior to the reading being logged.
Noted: 2900 rpm
